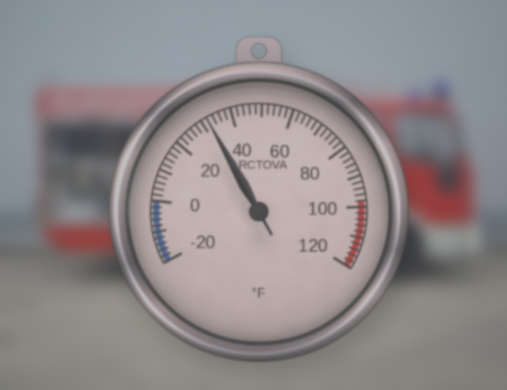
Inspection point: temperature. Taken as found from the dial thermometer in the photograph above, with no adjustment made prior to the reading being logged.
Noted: 32 °F
